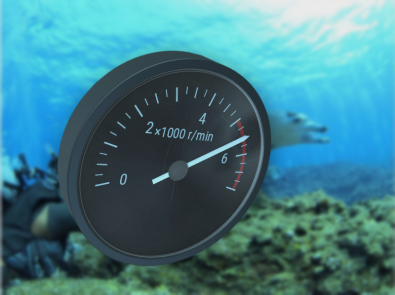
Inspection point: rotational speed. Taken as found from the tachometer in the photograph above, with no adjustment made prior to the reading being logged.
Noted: 5500 rpm
